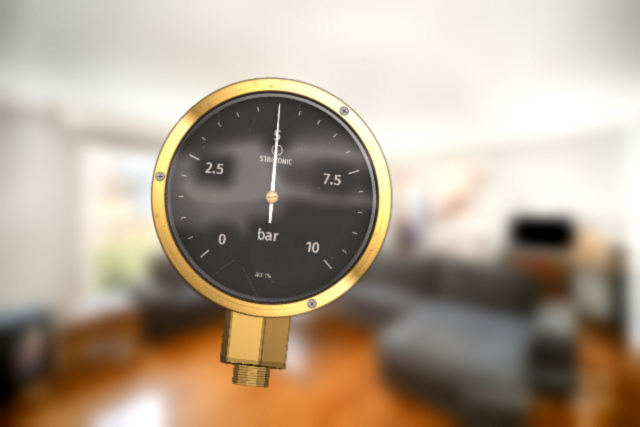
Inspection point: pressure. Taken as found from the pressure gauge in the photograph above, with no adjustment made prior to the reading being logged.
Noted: 5 bar
